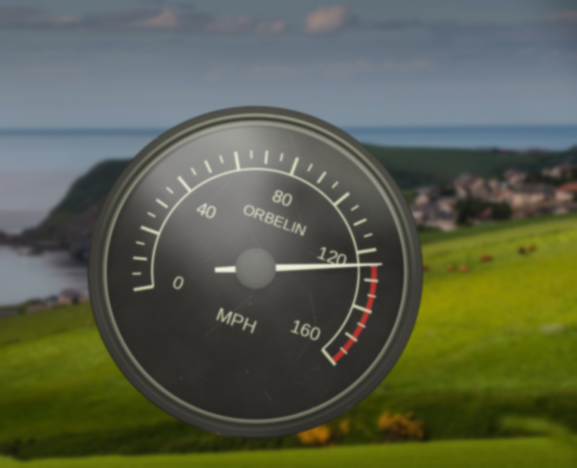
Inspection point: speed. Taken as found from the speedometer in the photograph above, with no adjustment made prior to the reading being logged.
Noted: 125 mph
